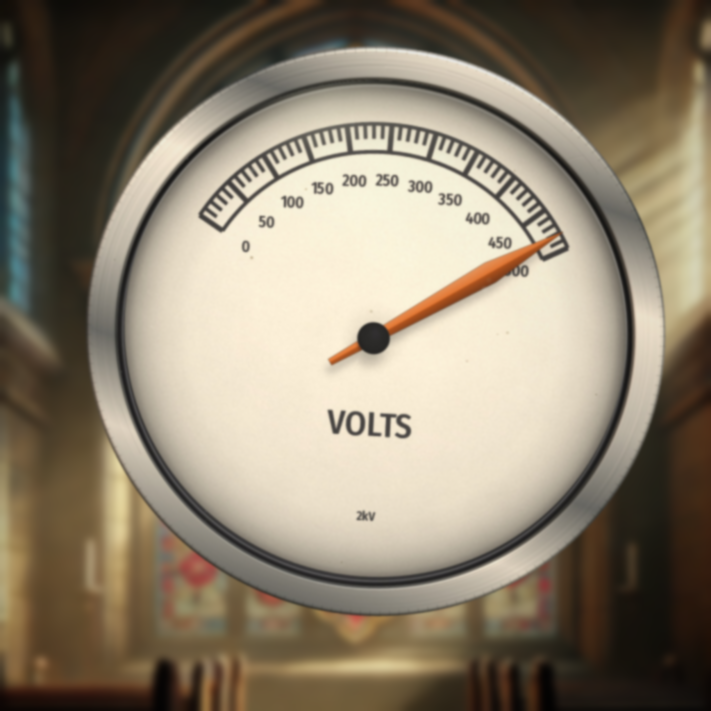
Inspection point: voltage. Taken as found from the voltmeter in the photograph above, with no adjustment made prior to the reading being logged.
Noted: 480 V
